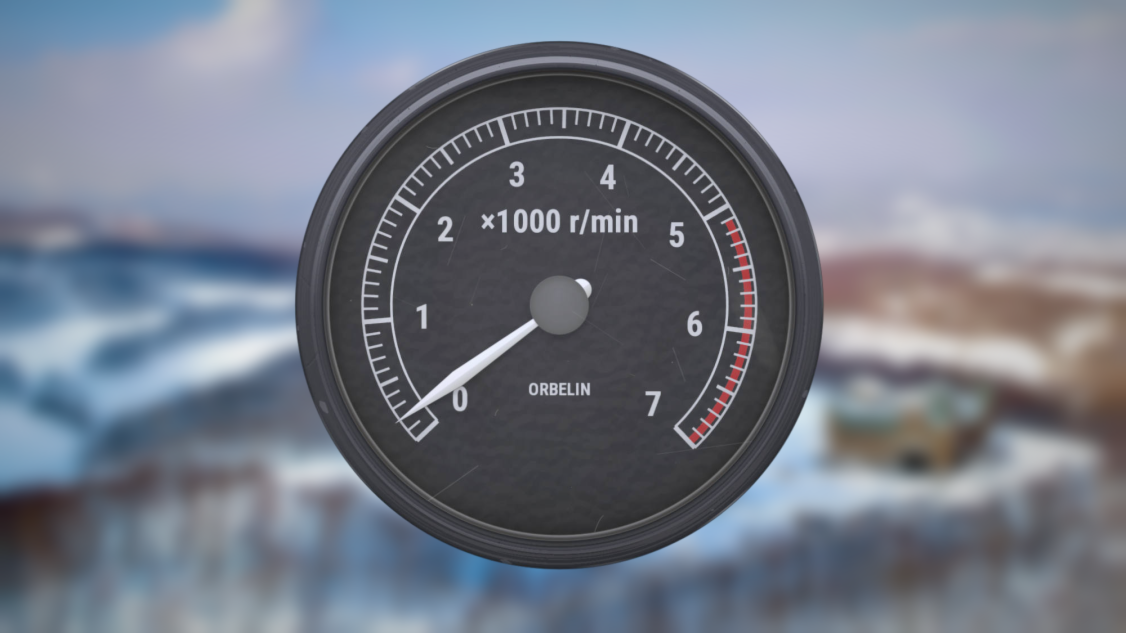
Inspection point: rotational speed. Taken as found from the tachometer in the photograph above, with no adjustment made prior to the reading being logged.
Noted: 200 rpm
